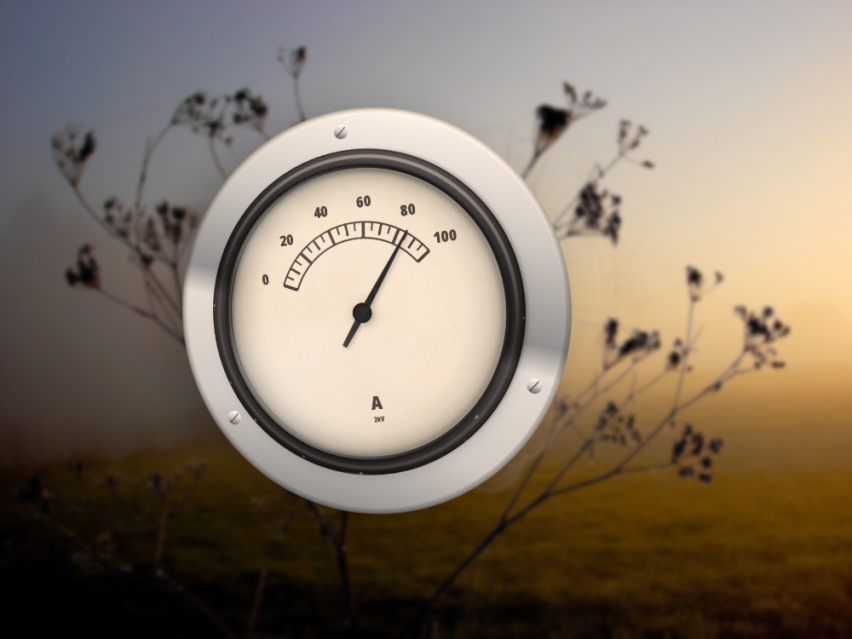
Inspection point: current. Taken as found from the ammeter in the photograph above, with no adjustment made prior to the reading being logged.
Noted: 85 A
